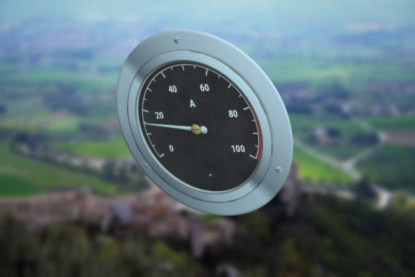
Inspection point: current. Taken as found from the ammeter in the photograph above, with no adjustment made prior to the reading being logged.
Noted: 15 A
